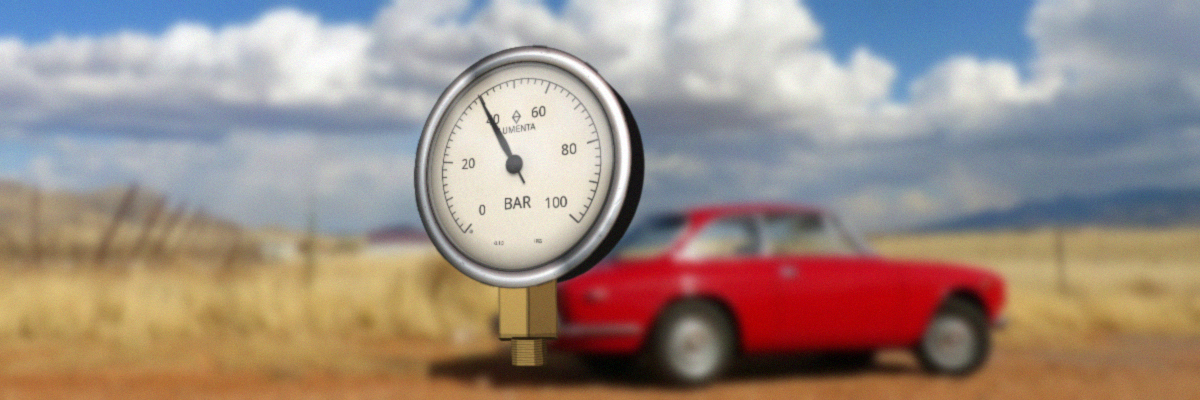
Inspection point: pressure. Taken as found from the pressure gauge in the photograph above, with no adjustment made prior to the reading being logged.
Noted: 40 bar
